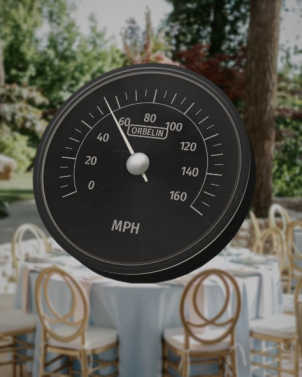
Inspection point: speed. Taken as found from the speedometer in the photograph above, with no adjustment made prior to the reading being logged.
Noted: 55 mph
